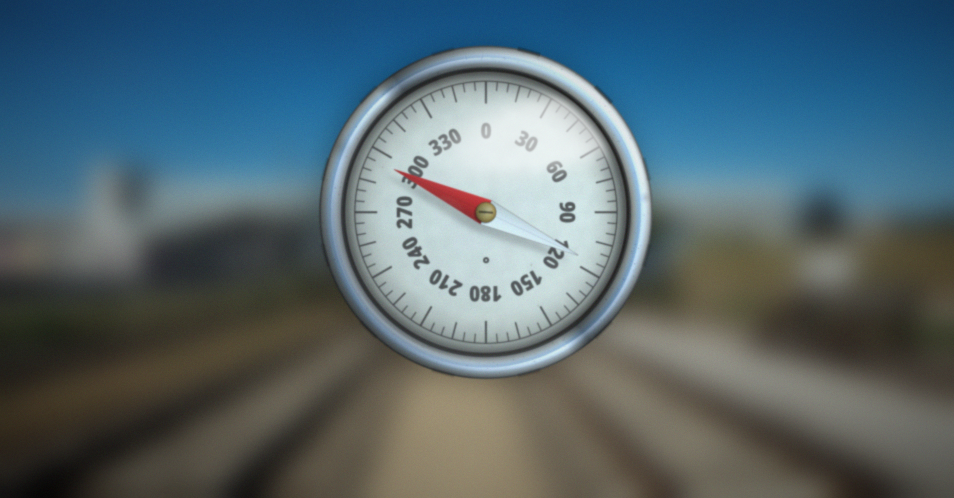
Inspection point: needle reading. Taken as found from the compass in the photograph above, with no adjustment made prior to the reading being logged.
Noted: 295 °
